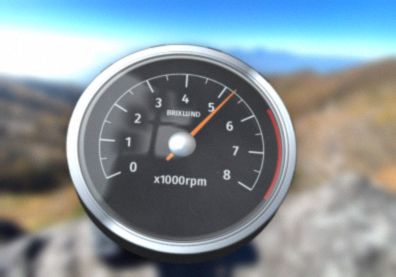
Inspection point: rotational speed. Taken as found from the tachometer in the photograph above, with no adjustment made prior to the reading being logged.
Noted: 5250 rpm
